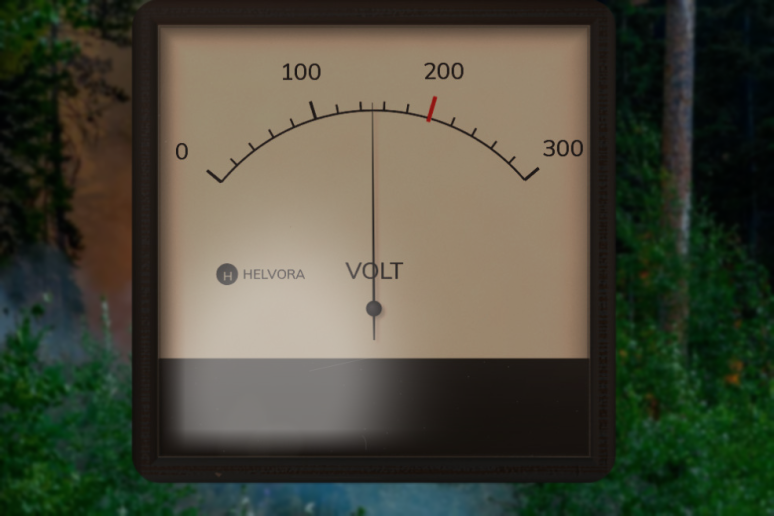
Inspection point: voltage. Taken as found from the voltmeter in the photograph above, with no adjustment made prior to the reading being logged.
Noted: 150 V
